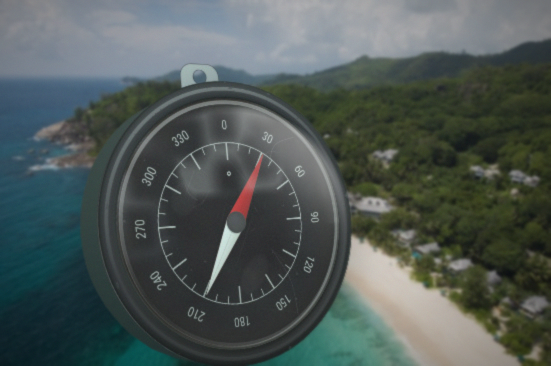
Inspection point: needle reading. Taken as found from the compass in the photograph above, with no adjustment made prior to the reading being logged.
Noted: 30 °
